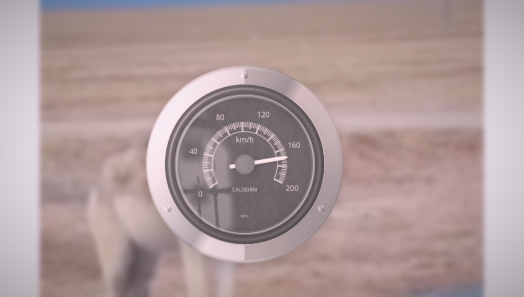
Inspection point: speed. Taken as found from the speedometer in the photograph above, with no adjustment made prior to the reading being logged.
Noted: 170 km/h
